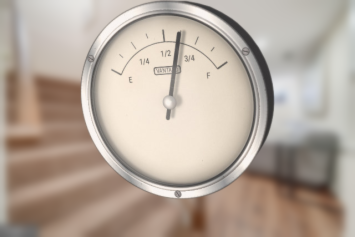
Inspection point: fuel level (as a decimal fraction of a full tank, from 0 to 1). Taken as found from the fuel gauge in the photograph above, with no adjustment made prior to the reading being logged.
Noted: 0.625
